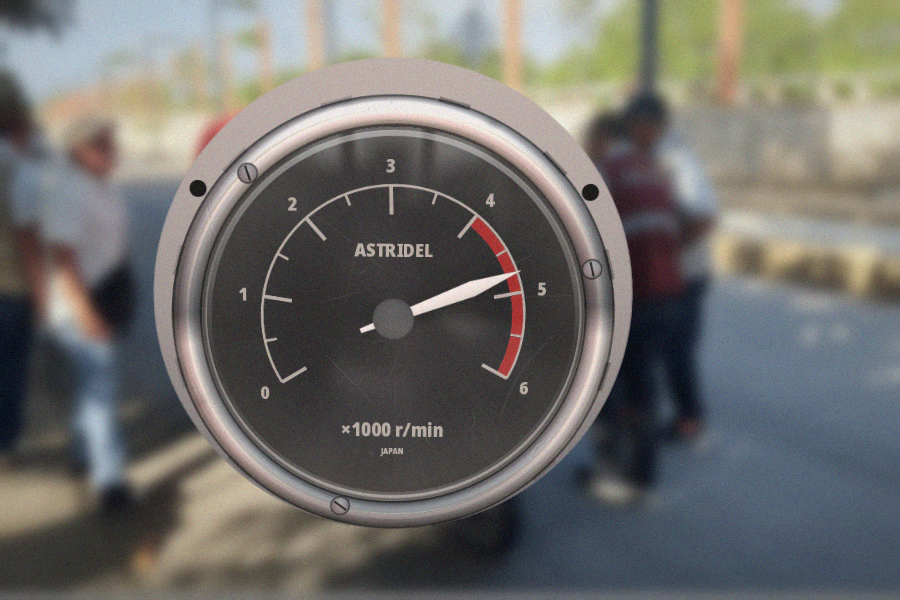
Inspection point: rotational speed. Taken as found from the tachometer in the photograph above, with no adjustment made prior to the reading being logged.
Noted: 4750 rpm
